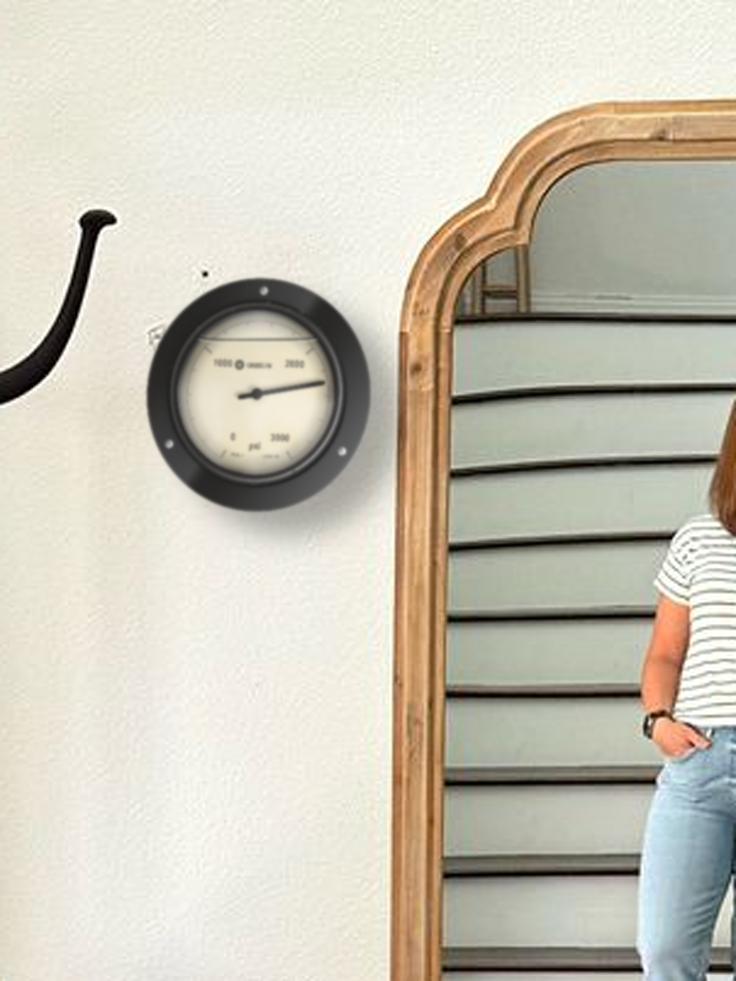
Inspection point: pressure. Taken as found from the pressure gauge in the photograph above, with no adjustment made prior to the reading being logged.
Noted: 2300 psi
